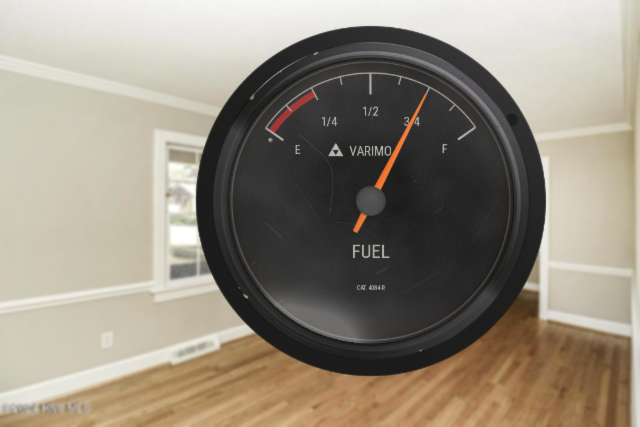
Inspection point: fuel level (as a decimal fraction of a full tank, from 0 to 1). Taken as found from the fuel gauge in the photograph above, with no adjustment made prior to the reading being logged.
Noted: 0.75
